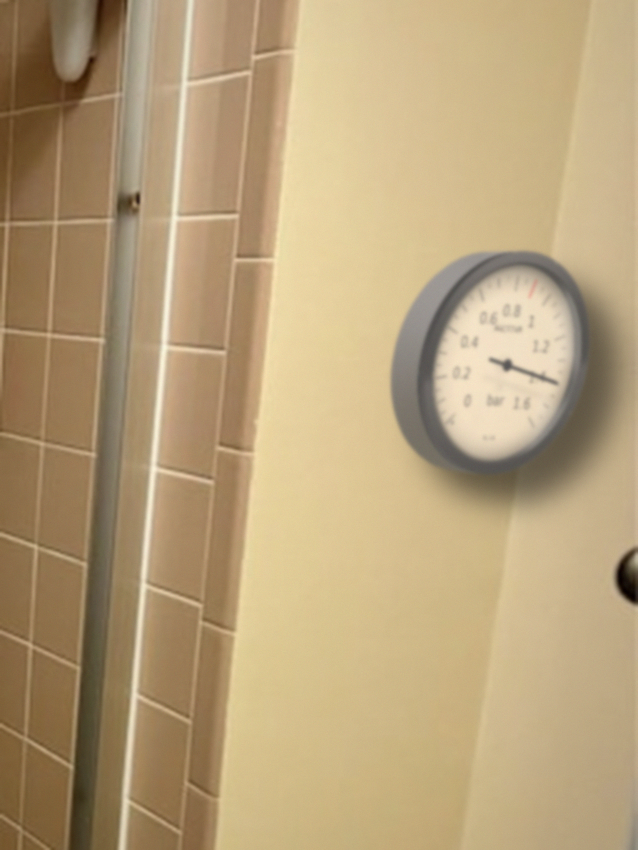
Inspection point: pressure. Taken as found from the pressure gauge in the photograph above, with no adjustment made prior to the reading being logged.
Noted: 1.4 bar
